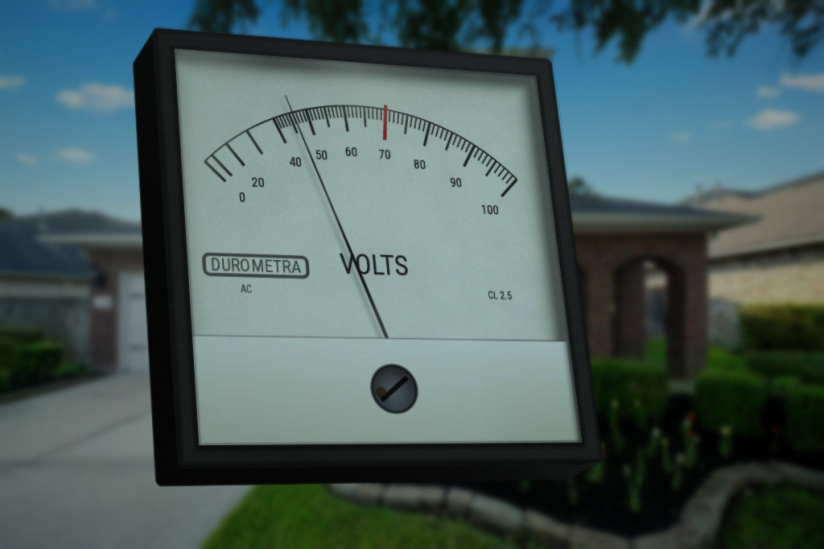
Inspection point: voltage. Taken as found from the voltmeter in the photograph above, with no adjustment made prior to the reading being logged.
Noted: 45 V
